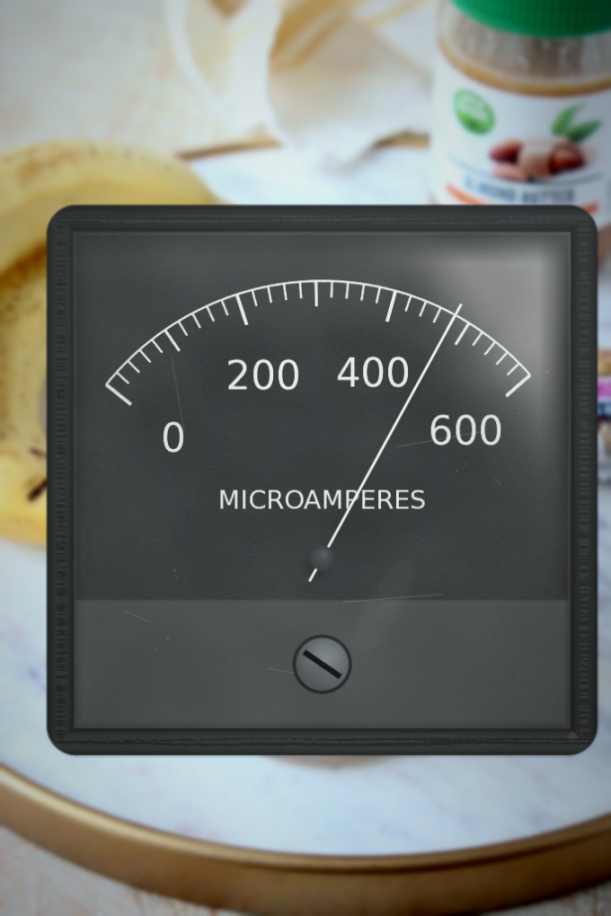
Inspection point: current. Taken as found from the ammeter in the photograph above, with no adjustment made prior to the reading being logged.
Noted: 480 µA
